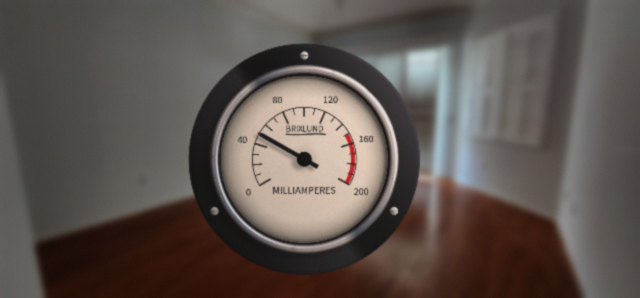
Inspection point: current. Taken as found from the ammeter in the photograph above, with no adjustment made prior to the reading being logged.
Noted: 50 mA
